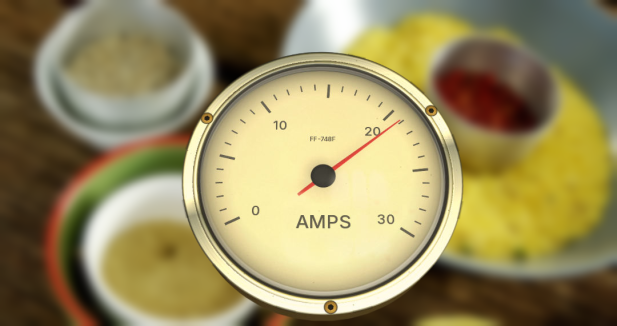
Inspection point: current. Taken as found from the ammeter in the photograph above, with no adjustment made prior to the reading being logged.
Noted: 21 A
